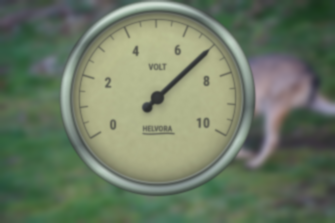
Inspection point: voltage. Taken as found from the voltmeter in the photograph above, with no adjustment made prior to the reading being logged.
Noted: 7 V
